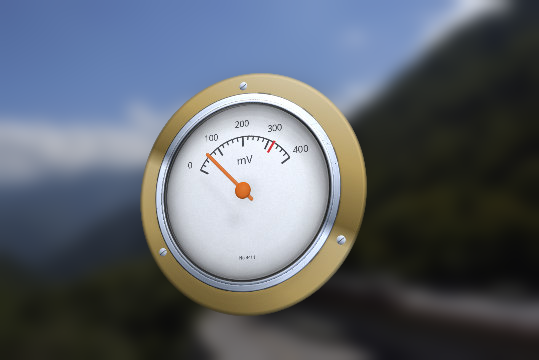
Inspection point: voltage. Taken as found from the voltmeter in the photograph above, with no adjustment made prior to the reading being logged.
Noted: 60 mV
